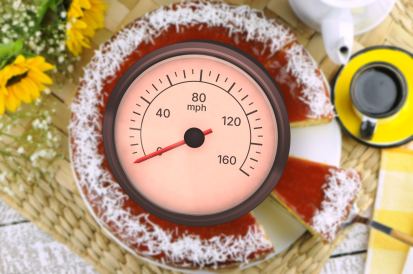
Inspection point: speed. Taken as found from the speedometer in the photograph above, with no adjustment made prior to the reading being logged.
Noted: 0 mph
